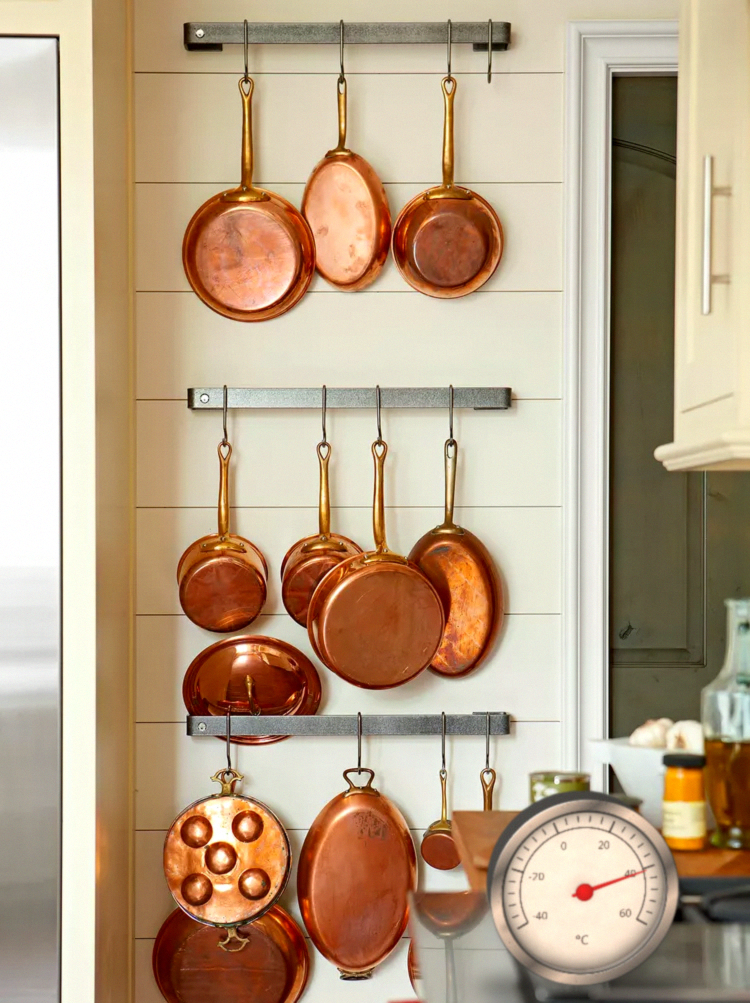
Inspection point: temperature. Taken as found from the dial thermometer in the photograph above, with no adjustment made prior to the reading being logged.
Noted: 40 °C
